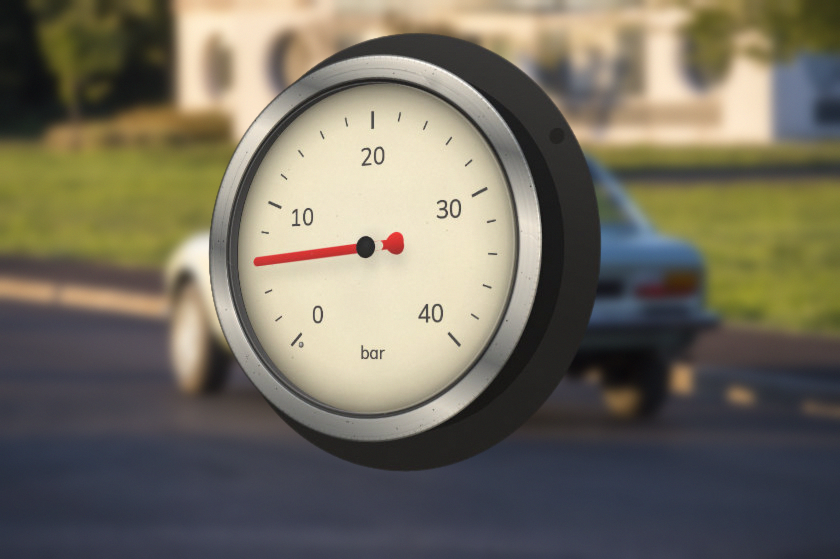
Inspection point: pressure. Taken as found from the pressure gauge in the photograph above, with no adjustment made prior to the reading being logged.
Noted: 6 bar
